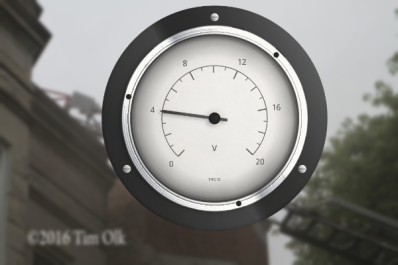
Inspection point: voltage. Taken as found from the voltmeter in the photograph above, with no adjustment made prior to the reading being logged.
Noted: 4 V
